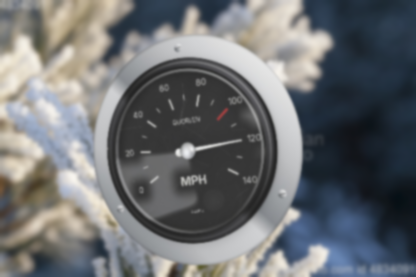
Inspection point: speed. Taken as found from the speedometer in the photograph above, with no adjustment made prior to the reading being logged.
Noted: 120 mph
